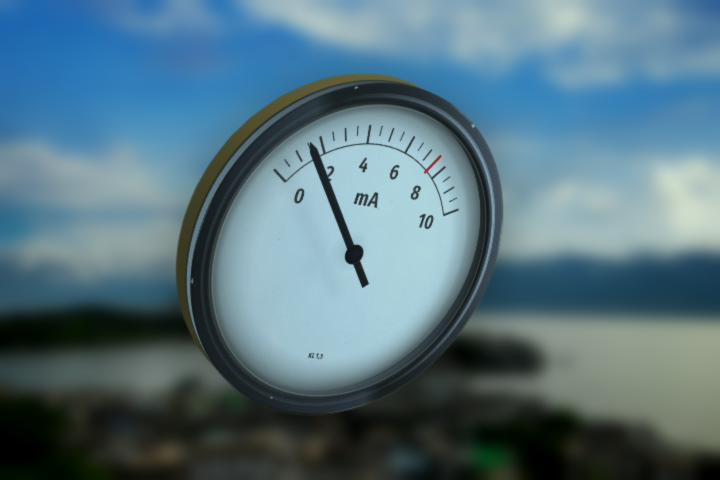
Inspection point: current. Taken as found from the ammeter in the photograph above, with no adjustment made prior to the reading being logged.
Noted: 1.5 mA
